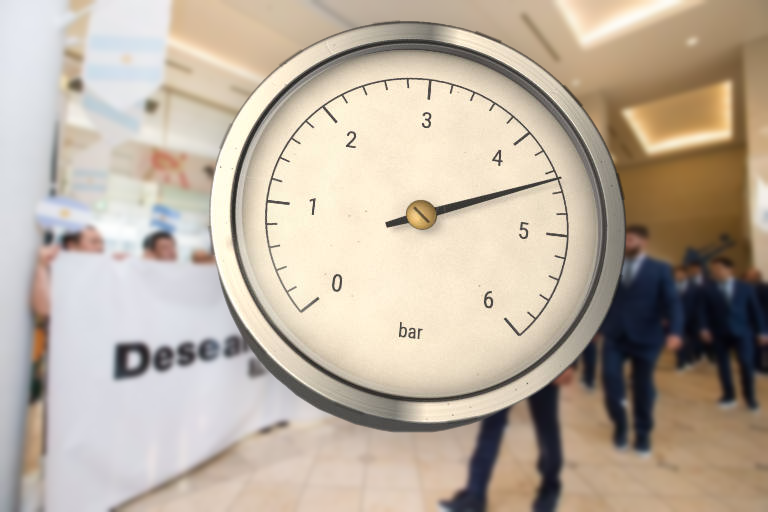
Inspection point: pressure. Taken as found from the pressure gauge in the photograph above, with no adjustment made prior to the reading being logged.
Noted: 4.5 bar
